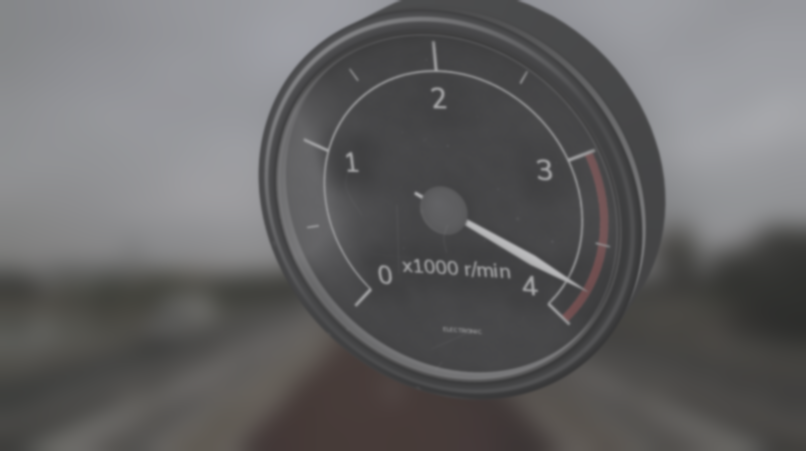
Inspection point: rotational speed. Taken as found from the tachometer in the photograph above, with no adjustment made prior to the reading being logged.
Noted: 3750 rpm
